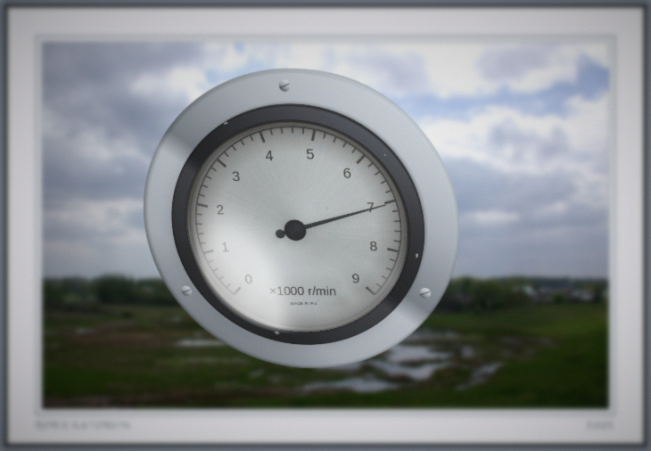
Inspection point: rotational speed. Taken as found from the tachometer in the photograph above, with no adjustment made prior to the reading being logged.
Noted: 7000 rpm
